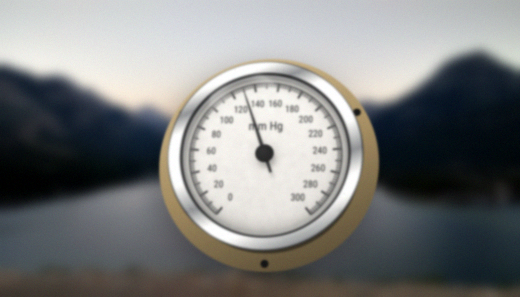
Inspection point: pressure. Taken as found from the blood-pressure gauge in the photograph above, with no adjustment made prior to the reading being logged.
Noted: 130 mmHg
